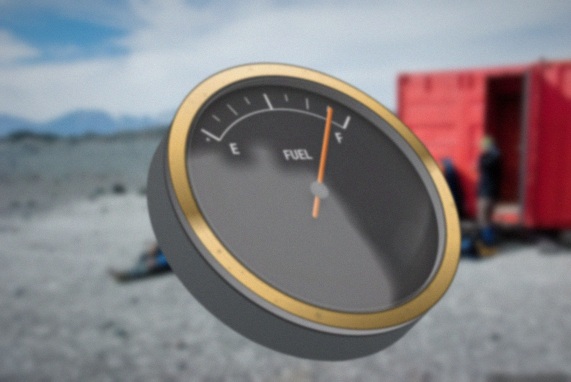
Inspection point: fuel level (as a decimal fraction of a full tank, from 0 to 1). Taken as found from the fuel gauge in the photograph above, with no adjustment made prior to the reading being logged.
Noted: 0.875
